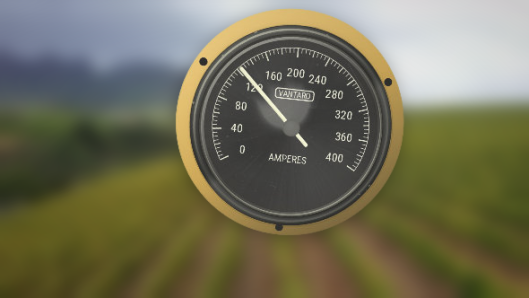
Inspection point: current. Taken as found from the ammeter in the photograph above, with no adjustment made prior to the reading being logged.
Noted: 125 A
